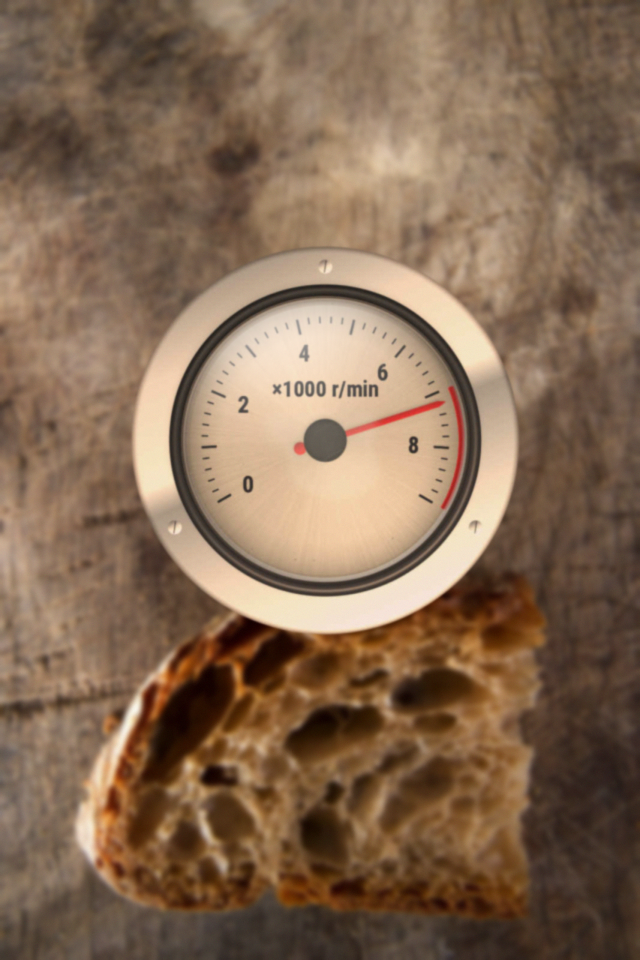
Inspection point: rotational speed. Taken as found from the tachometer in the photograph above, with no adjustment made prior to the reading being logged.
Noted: 7200 rpm
